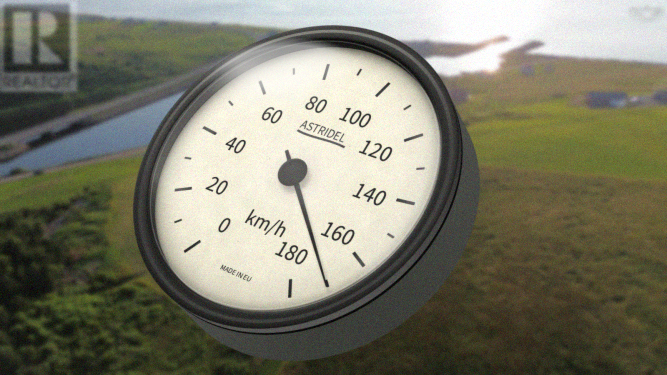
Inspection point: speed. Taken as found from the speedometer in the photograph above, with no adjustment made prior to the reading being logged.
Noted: 170 km/h
